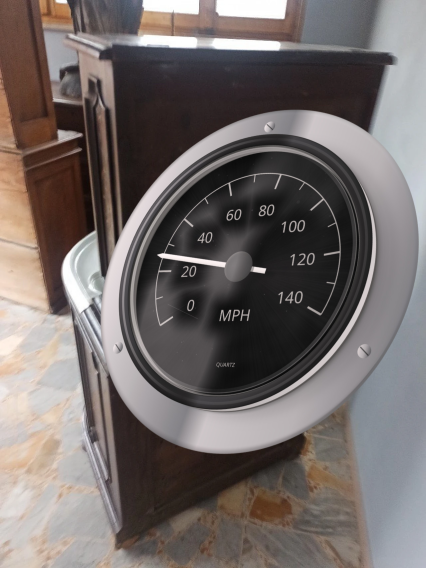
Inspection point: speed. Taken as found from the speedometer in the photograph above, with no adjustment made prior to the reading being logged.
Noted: 25 mph
